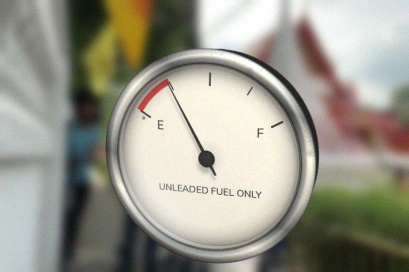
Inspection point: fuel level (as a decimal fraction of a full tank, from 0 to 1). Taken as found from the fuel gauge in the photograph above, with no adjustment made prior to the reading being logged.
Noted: 0.25
